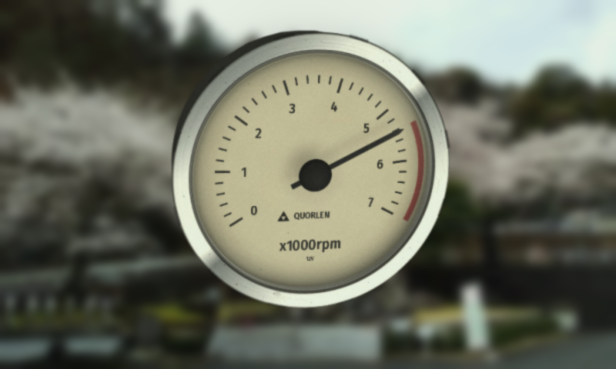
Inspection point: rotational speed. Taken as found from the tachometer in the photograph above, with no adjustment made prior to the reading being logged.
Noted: 5400 rpm
